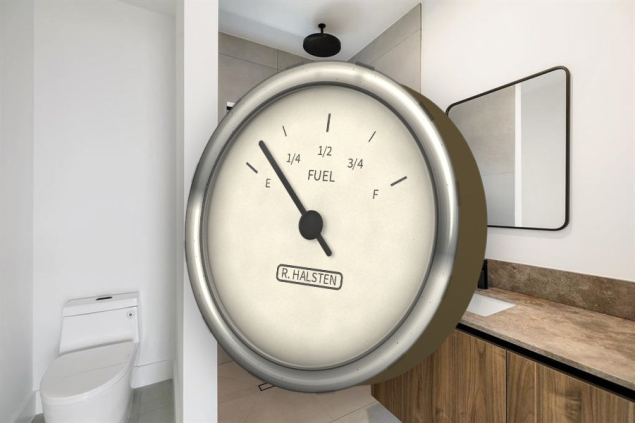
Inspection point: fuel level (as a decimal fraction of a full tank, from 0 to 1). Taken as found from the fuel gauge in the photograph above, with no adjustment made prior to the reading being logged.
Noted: 0.125
